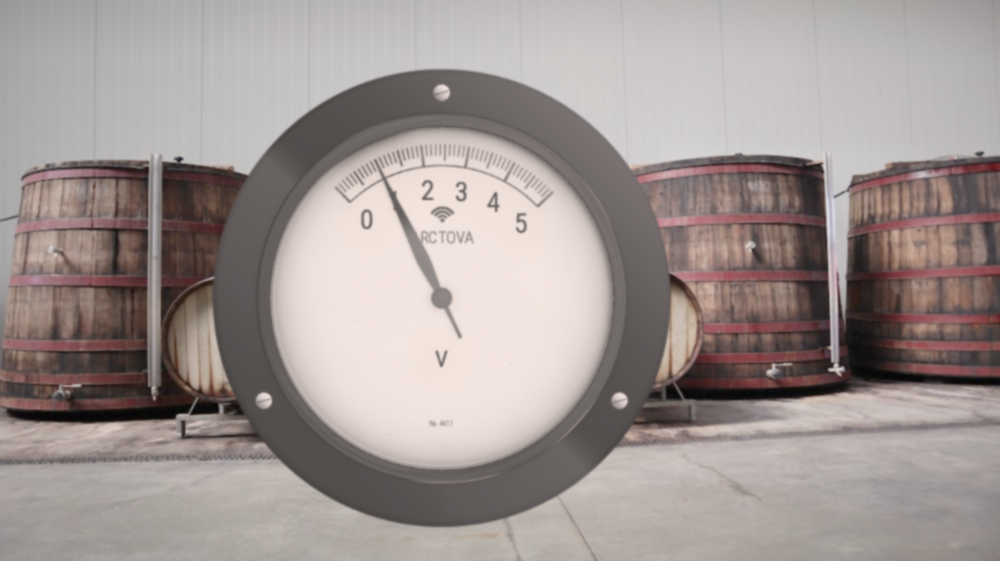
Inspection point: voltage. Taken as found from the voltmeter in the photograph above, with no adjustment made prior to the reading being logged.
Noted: 1 V
